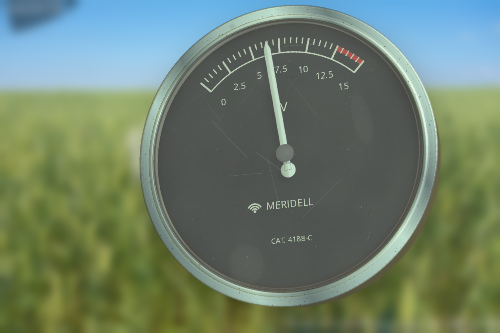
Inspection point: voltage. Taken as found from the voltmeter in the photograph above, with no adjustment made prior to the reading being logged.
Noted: 6.5 V
